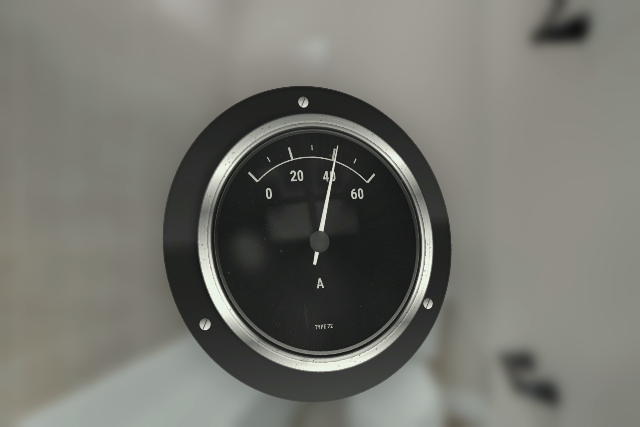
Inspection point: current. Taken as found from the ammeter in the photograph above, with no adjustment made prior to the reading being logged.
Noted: 40 A
